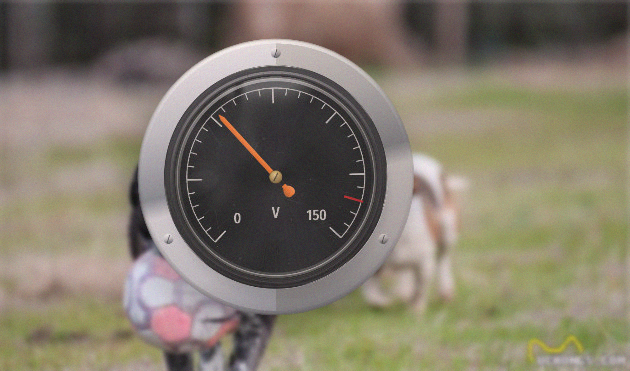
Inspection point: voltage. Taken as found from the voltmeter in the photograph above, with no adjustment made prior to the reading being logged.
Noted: 52.5 V
